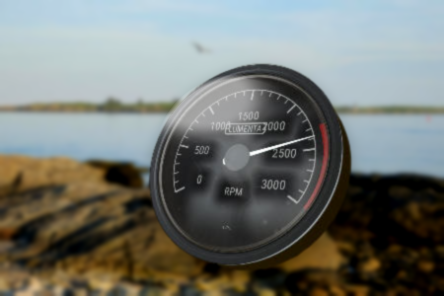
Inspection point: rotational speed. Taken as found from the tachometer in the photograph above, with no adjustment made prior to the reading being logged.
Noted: 2400 rpm
